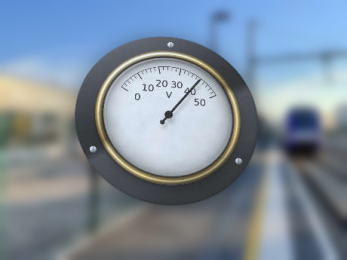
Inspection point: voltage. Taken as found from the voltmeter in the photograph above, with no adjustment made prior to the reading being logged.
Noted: 40 V
